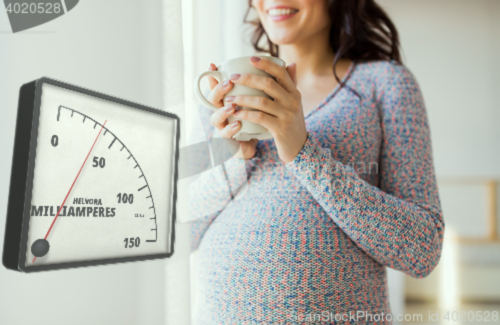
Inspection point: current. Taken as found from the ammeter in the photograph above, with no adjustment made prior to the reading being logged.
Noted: 35 mA
